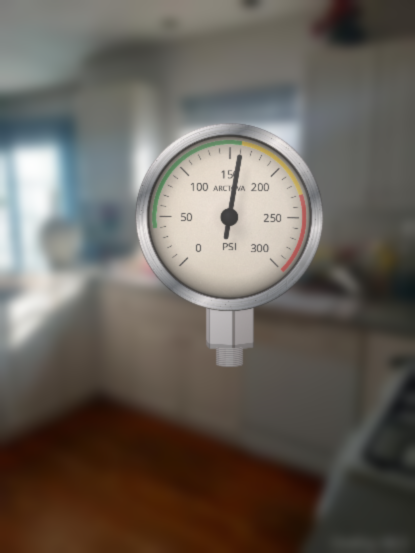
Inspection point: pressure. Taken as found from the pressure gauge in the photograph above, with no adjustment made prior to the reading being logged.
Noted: 160 psi
